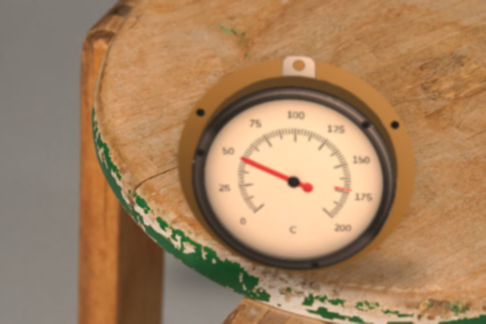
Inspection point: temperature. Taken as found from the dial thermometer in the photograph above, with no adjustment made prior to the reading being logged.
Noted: 50 °C
